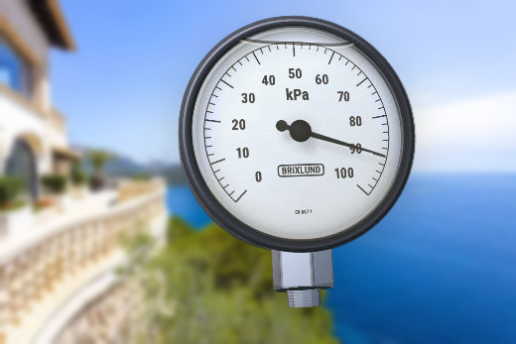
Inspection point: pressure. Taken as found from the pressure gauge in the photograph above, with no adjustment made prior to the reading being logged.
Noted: 90 kPa
